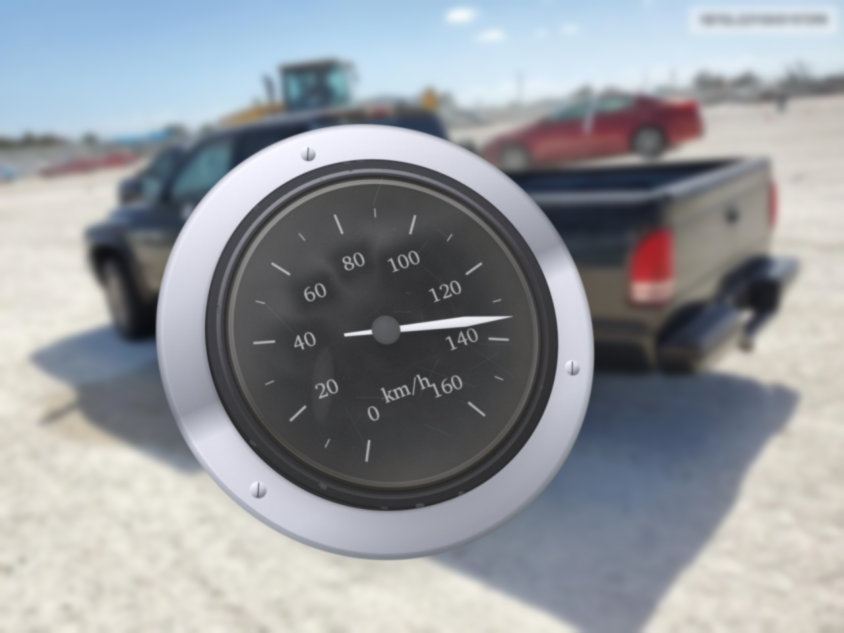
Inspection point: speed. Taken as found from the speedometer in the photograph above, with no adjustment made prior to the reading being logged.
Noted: 135 km/h
